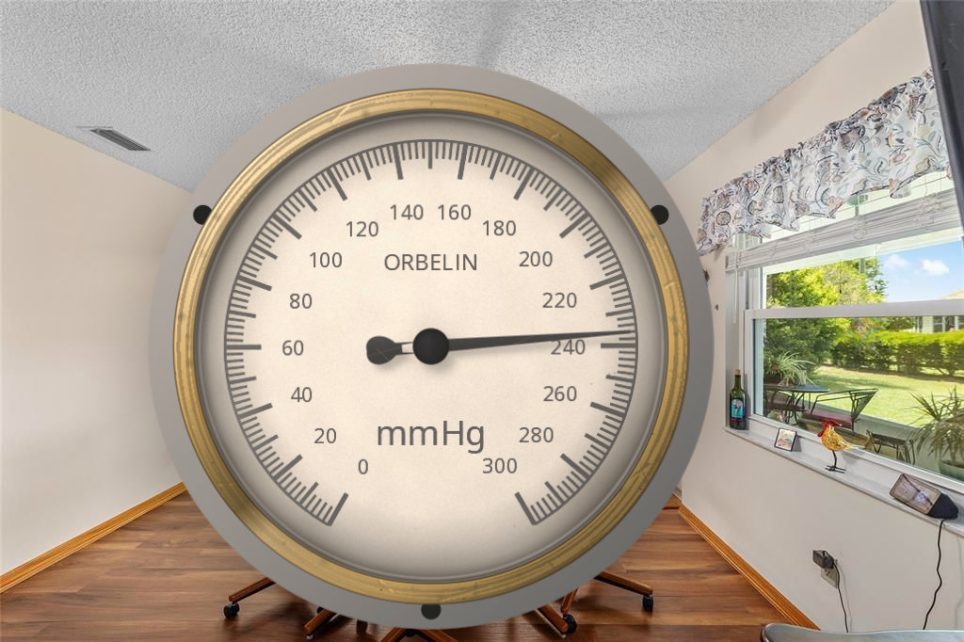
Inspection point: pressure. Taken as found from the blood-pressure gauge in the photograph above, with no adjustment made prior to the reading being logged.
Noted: 236 mmHg
